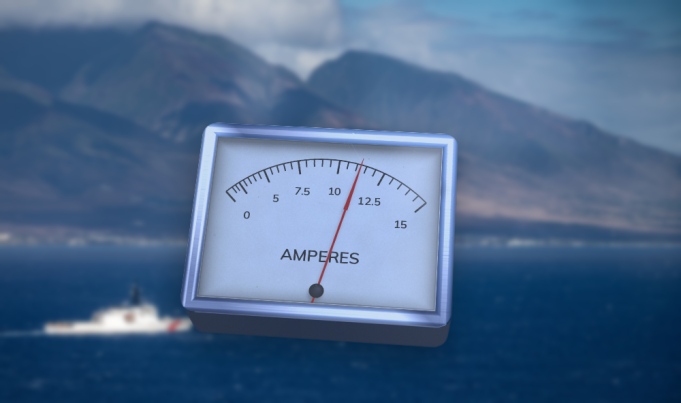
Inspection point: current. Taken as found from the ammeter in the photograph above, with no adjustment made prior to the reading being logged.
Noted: 11.25 A
